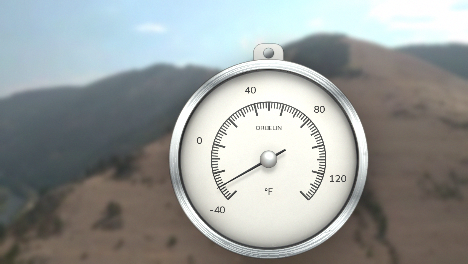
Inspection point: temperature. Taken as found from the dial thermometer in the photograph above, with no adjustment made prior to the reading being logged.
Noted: -30 °F
